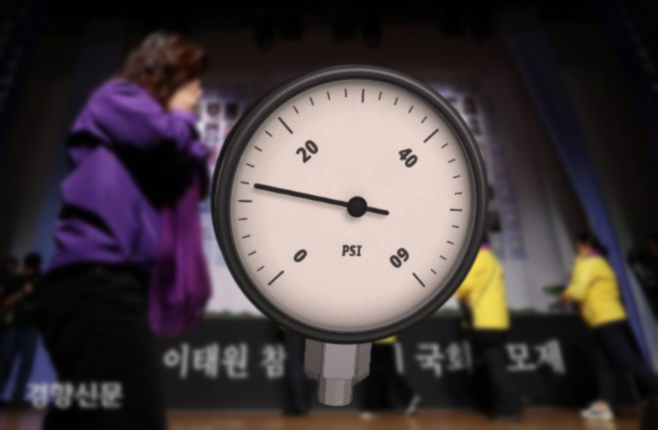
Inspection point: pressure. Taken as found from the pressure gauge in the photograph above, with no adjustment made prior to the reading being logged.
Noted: 12 psi
